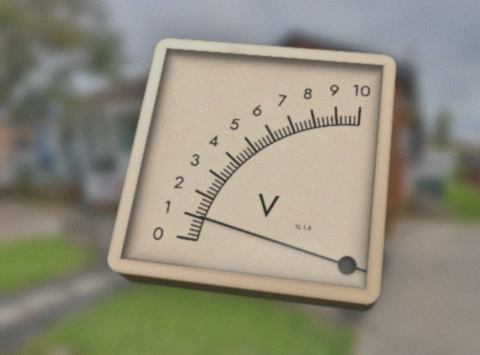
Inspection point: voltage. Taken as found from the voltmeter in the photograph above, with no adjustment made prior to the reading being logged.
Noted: 1 V
